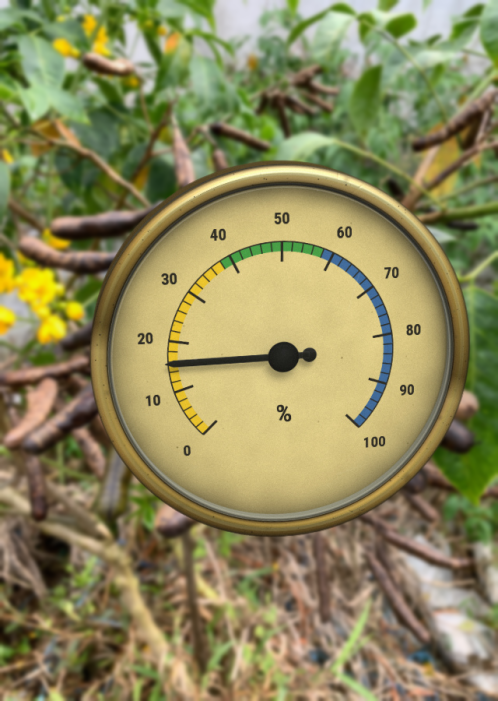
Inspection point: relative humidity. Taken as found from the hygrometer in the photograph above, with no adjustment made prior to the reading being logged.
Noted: 16 %
